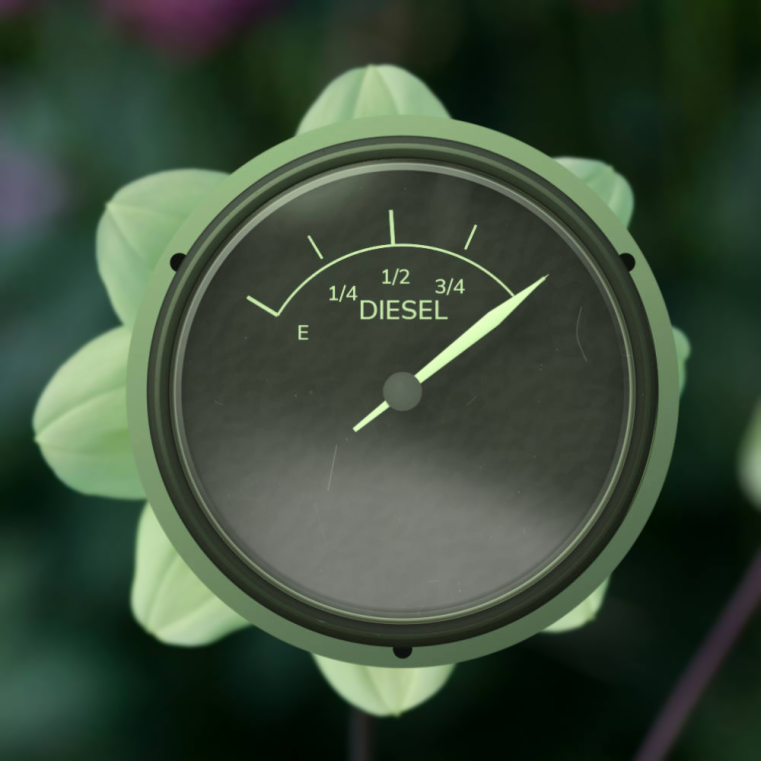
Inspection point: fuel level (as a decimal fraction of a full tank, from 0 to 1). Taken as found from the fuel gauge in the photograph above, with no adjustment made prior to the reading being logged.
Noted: 1
